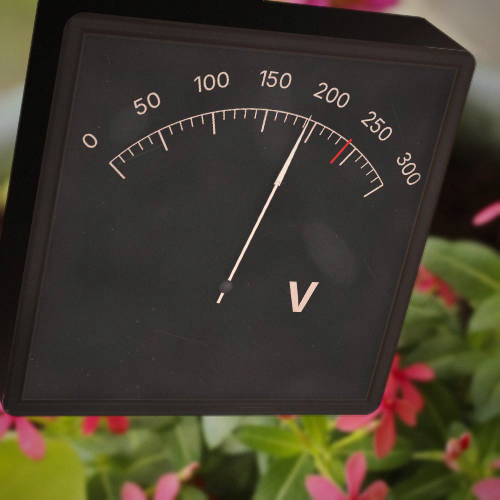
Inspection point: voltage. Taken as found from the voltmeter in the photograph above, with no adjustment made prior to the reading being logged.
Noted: 190 V
